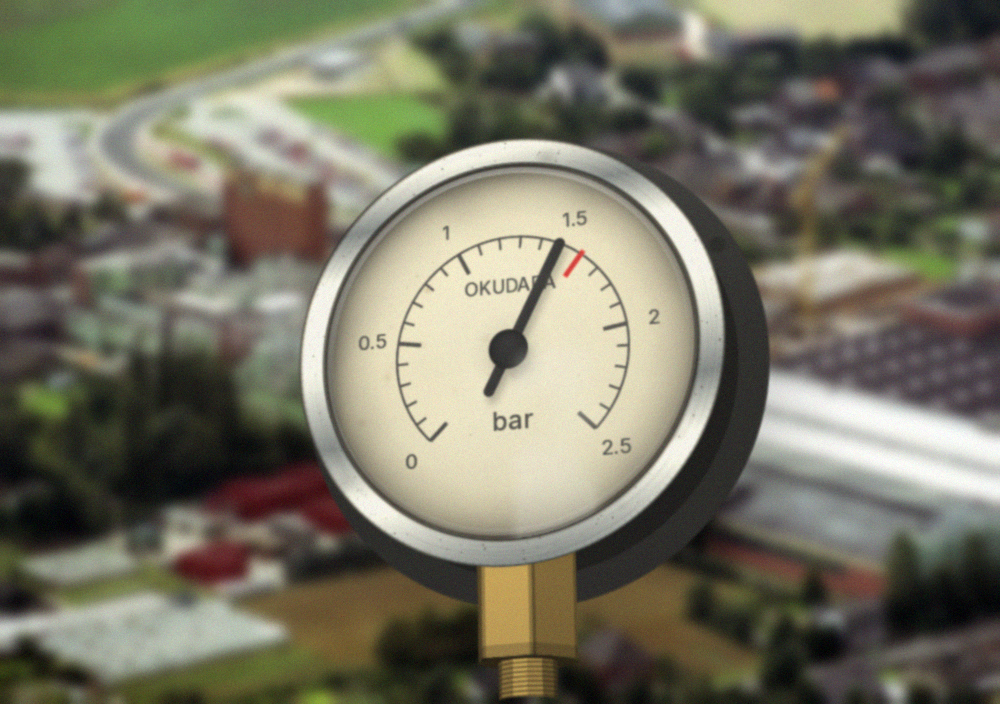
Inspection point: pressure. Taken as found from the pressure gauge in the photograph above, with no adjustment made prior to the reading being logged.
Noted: 1.5 bar
